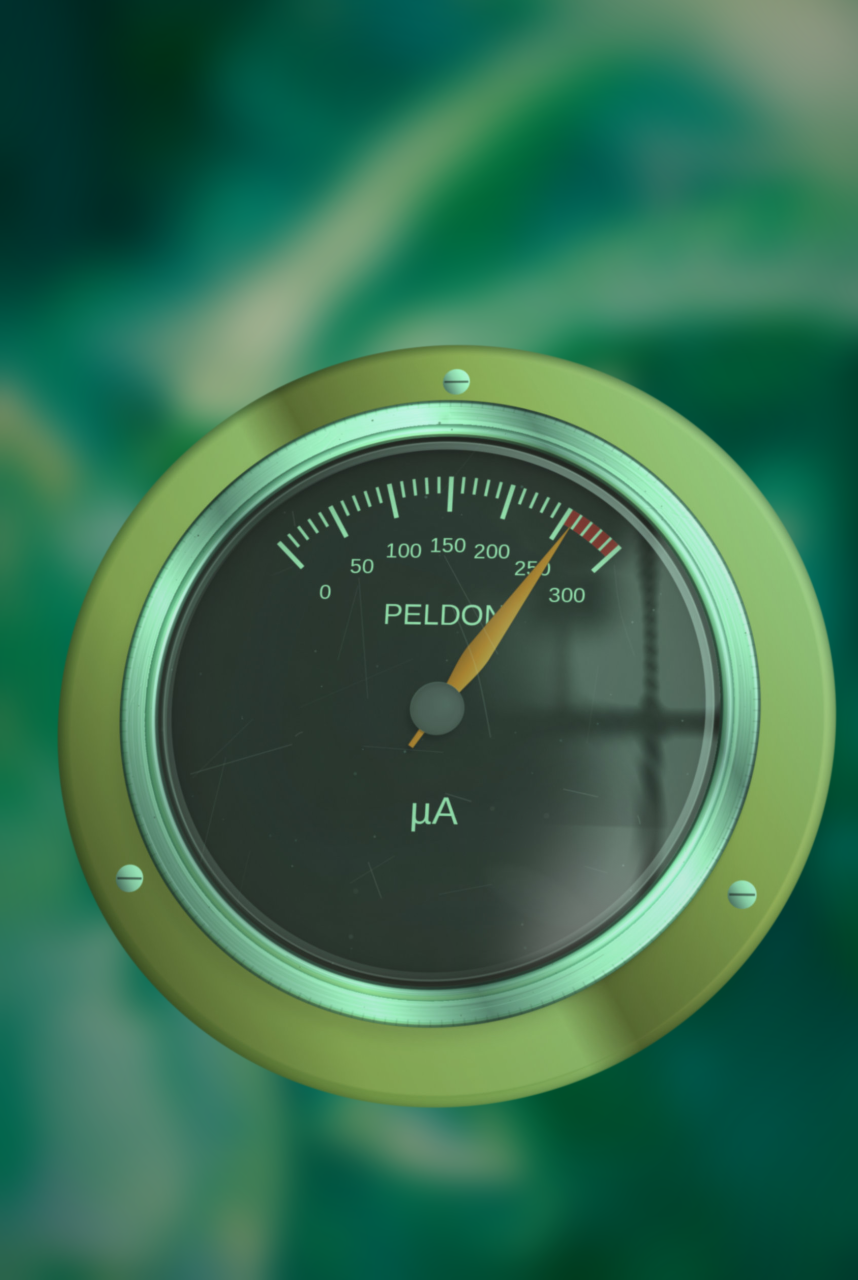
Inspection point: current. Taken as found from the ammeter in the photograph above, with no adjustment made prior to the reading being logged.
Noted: 260 µA
